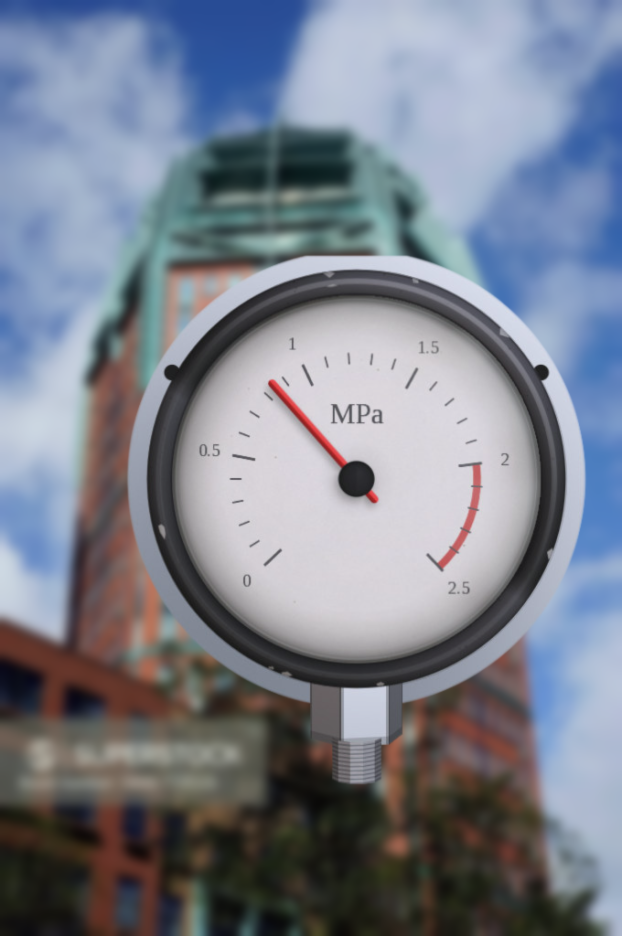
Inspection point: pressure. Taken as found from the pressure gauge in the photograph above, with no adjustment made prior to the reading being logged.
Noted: 0.85 MPa
